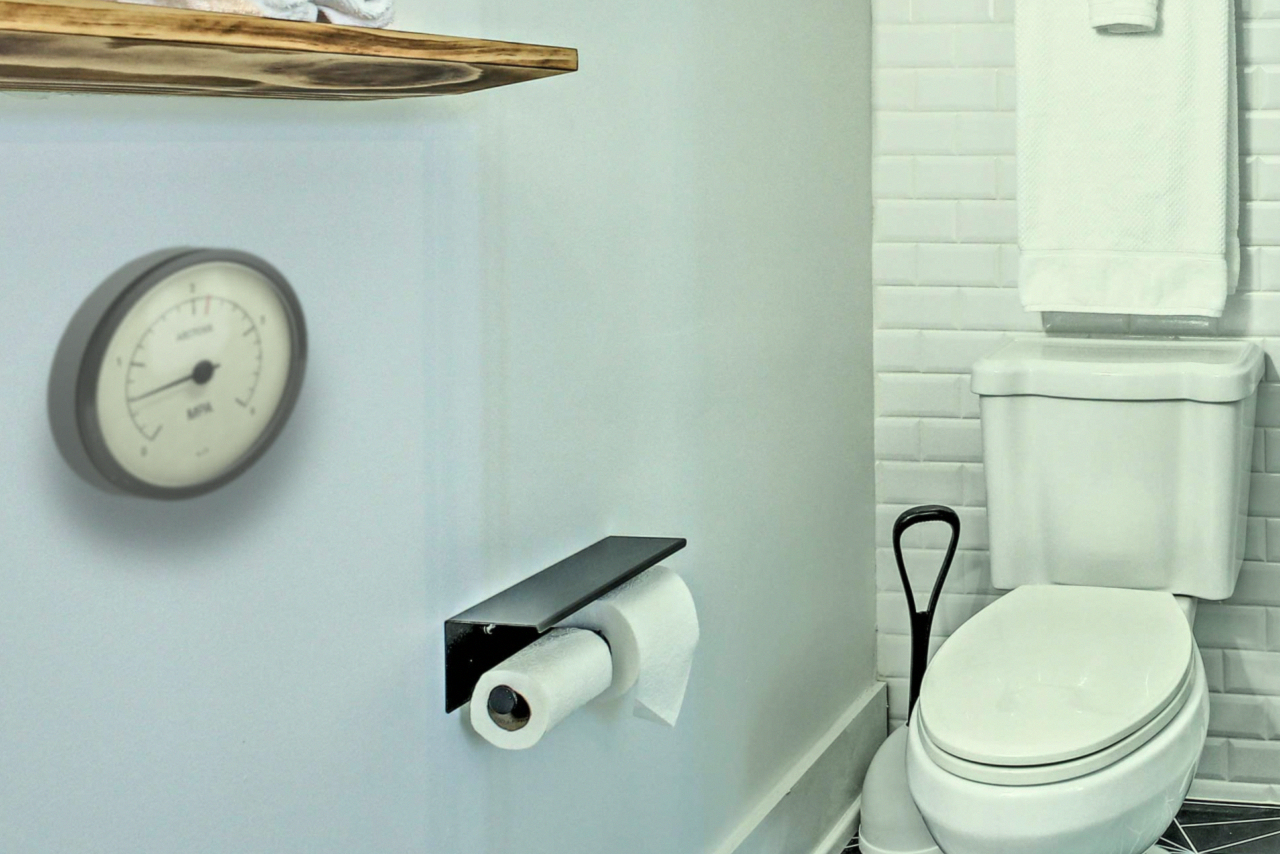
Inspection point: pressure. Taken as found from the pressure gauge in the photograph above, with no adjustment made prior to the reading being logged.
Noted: 0.6 MPa
